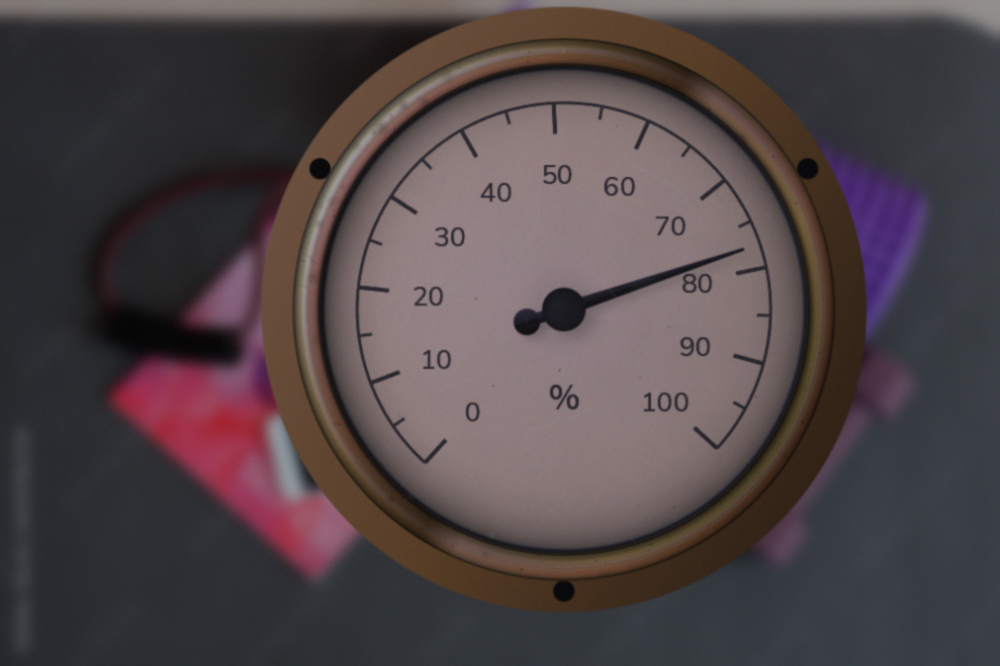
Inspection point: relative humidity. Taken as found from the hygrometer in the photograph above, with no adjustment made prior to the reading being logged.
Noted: 77.5 %
